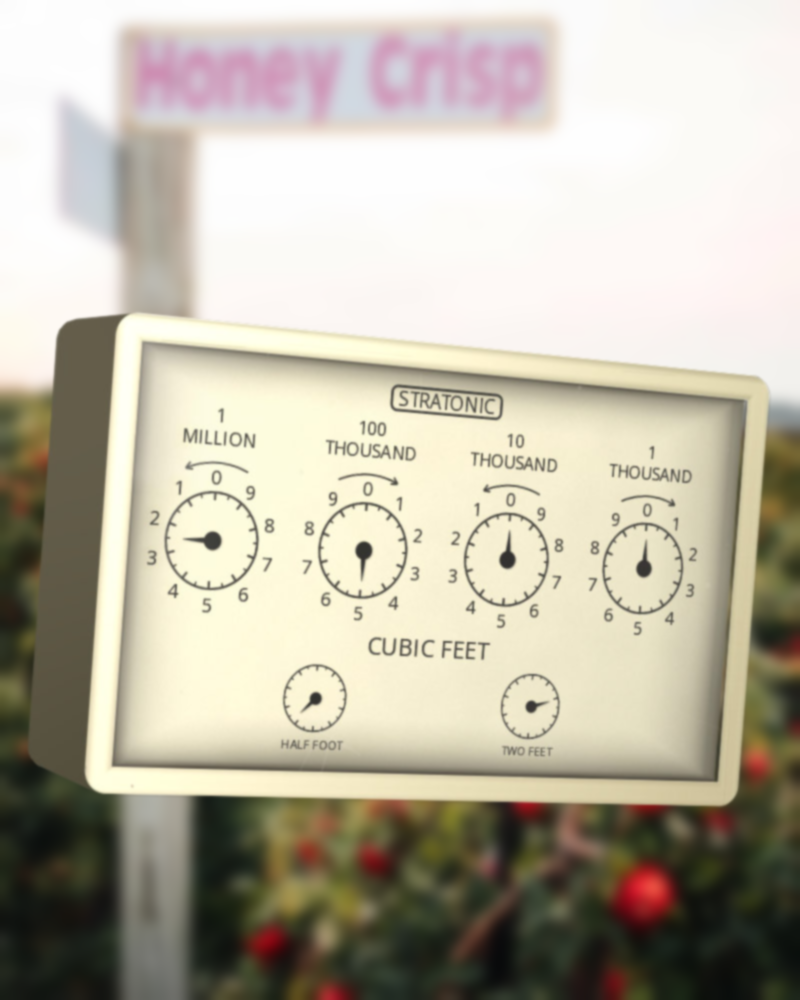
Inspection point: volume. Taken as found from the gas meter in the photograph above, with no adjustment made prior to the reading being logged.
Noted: 250000 ft³
